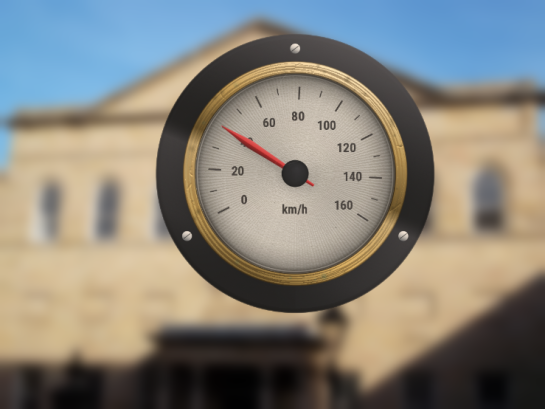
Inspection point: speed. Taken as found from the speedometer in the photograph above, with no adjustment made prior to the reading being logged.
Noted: 40 km/h
